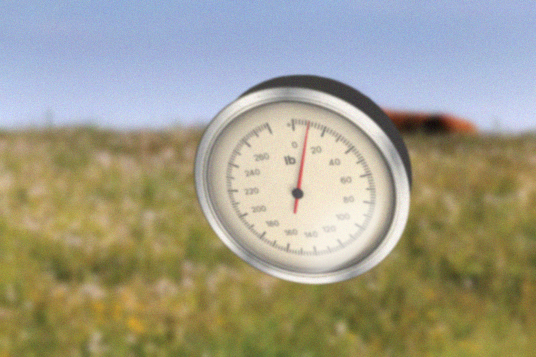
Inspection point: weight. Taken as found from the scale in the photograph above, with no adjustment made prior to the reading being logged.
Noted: 10 lb
